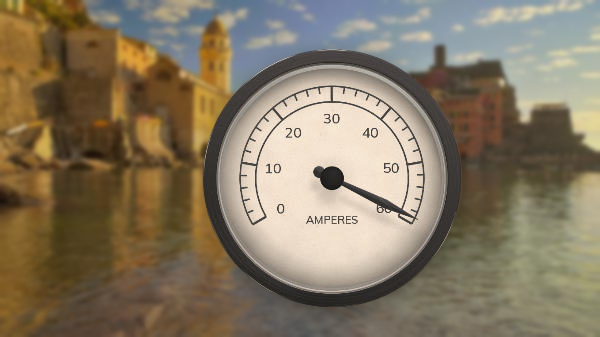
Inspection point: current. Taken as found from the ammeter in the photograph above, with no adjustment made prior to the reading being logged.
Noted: 59 A
